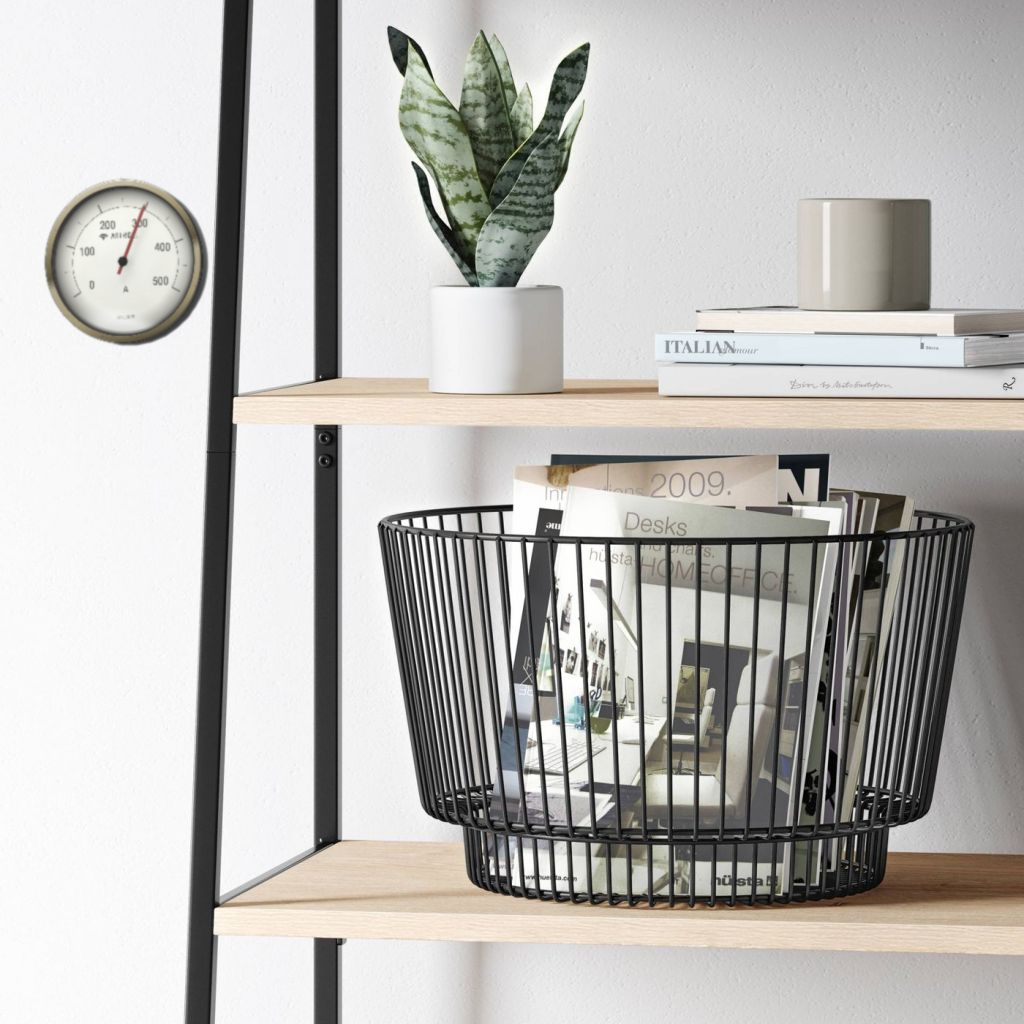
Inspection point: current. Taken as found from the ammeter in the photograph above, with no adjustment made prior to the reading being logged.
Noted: 300 A
